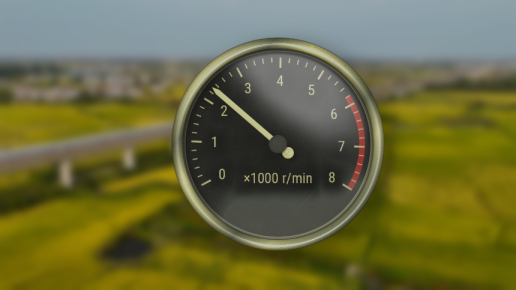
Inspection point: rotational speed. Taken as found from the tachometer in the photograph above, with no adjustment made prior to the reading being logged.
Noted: 2300 rpm
